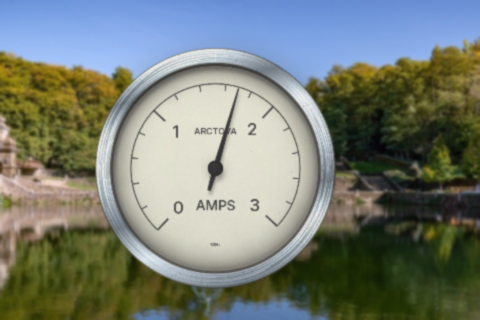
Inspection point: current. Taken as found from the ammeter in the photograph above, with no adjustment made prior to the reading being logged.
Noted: 1.7 A
